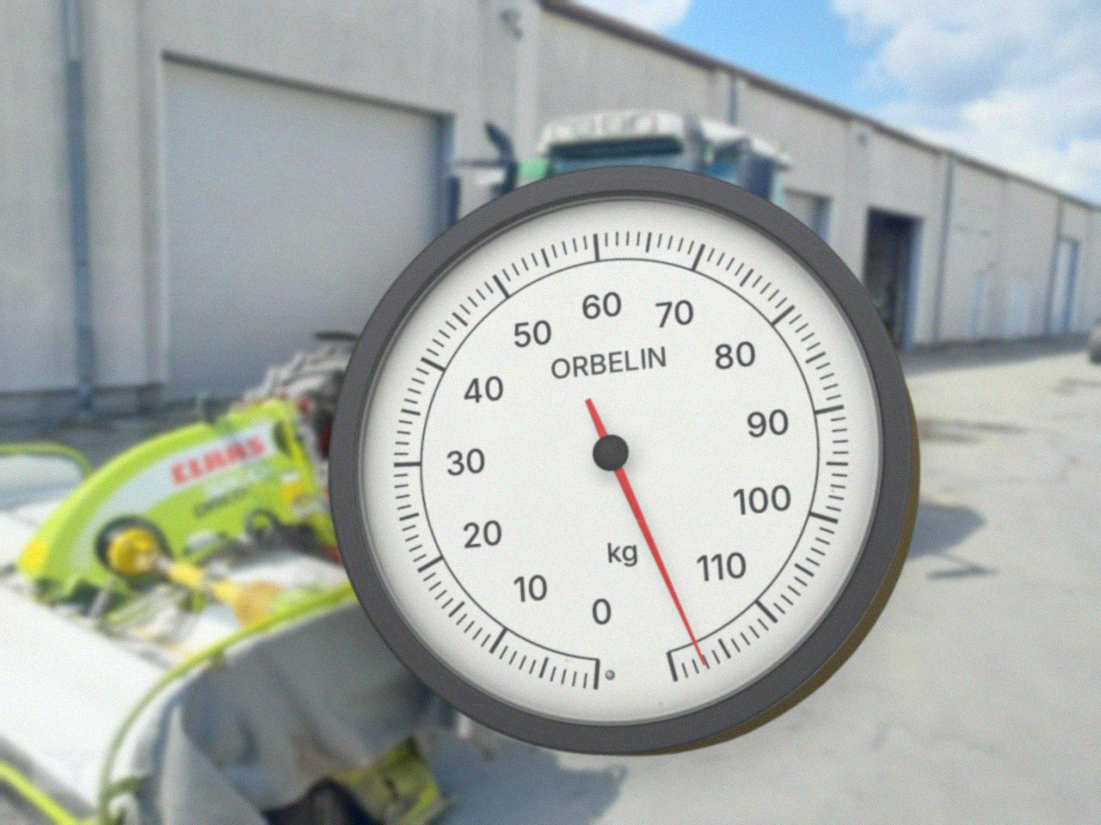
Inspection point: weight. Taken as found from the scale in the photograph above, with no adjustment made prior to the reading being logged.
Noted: 117 kg
